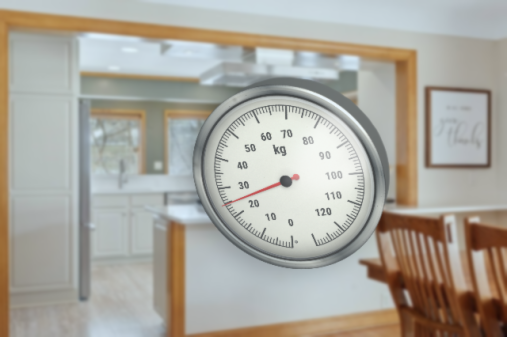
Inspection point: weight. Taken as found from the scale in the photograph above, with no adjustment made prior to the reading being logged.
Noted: 25 kg
